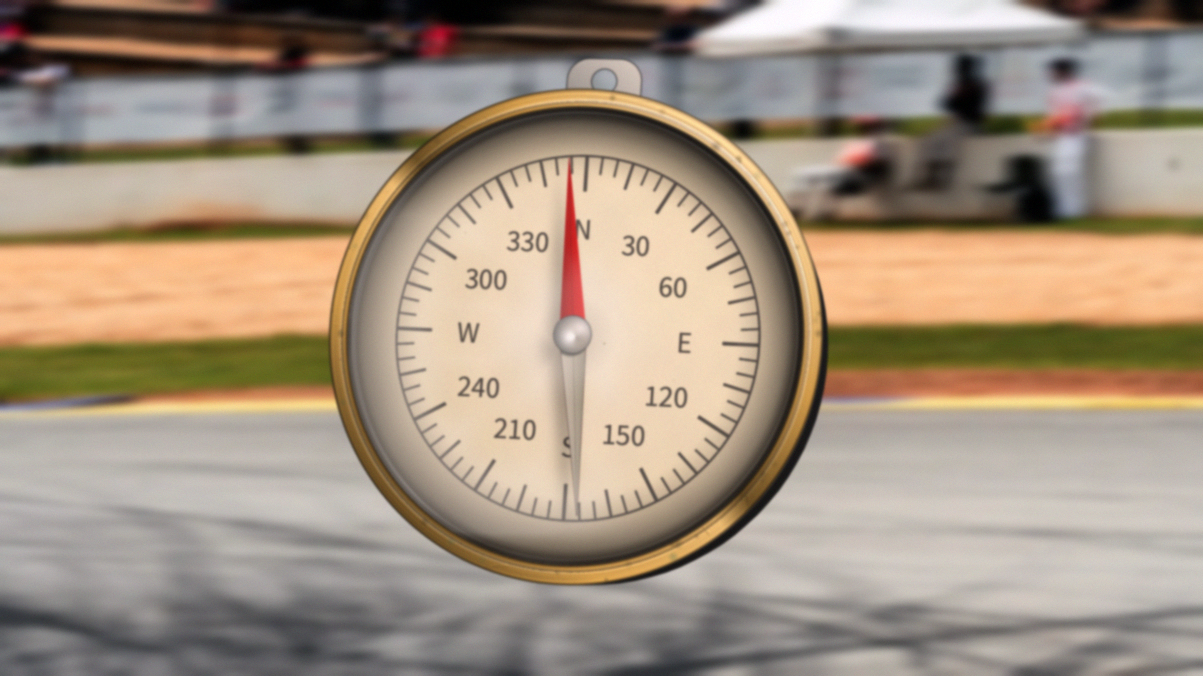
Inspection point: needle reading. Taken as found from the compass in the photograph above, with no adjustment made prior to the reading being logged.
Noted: 355 °
